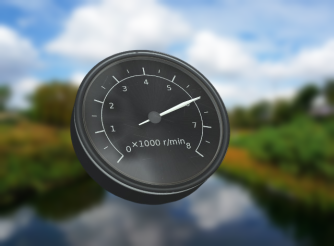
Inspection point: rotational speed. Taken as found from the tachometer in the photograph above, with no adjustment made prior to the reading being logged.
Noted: 6000 rpm
